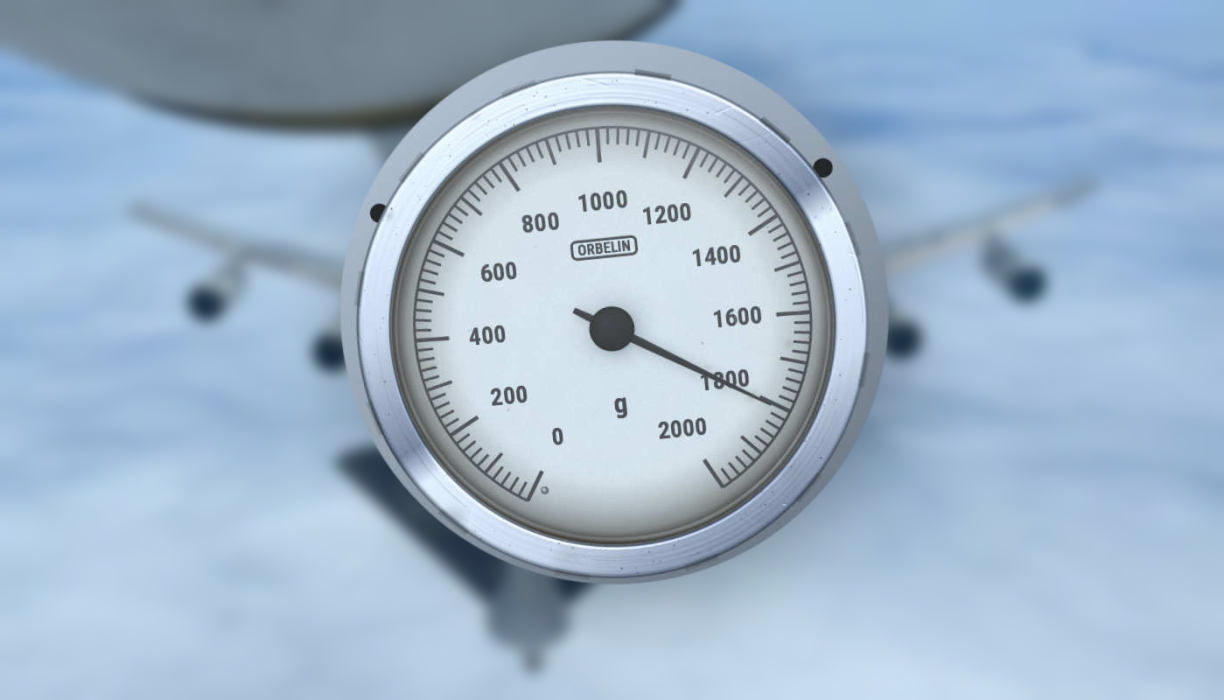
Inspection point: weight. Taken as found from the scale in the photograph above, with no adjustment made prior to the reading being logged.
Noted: 1800 g
